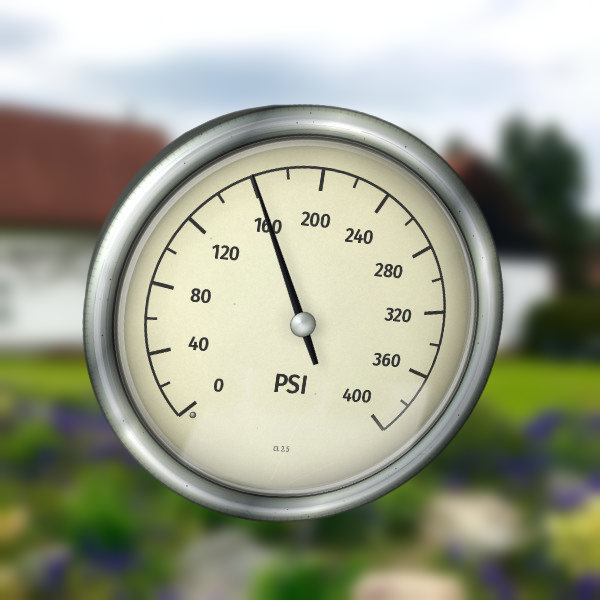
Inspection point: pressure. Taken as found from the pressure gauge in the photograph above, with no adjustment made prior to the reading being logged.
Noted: 160 psi
